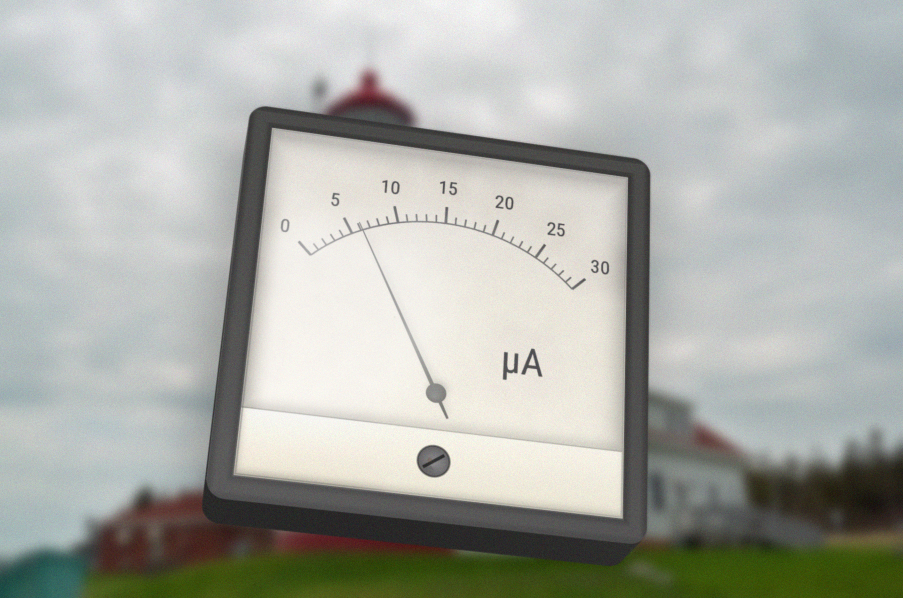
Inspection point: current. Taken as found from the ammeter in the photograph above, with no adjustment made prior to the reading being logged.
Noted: 6 µA
